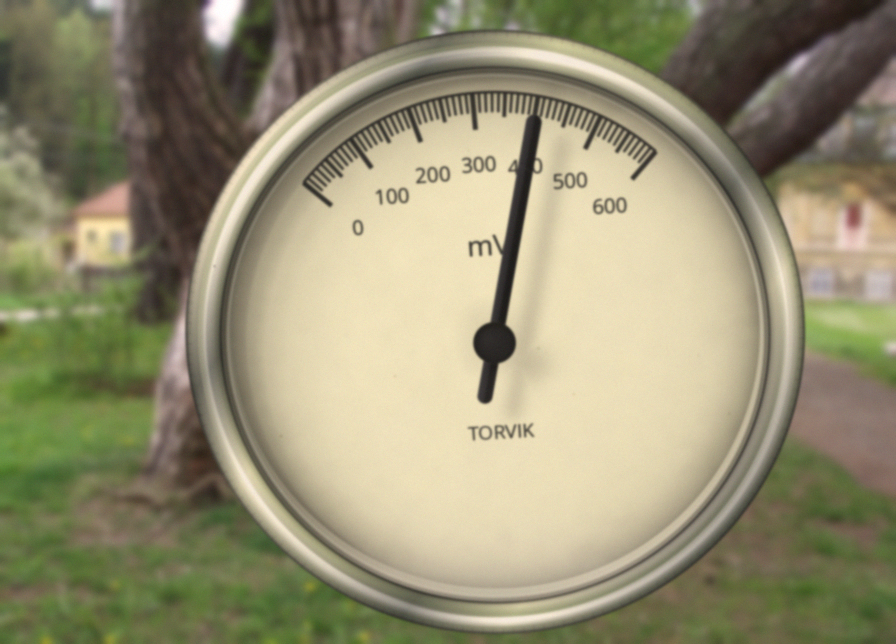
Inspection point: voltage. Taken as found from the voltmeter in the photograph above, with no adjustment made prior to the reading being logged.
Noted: 400 mV
